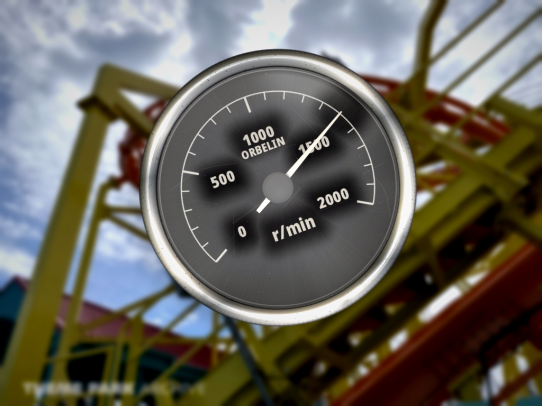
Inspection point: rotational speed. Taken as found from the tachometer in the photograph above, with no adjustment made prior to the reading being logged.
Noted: 1500 rpm
